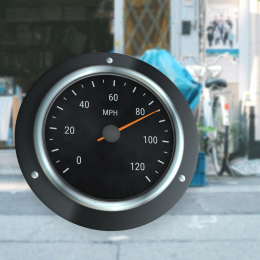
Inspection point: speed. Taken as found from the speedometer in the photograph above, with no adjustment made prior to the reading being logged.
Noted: 85 mph
